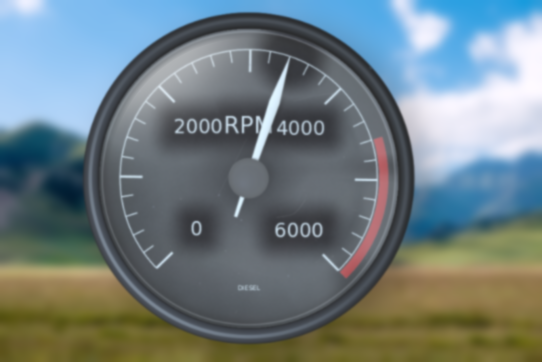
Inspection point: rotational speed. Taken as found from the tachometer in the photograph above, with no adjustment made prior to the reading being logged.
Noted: 3400 rpm
